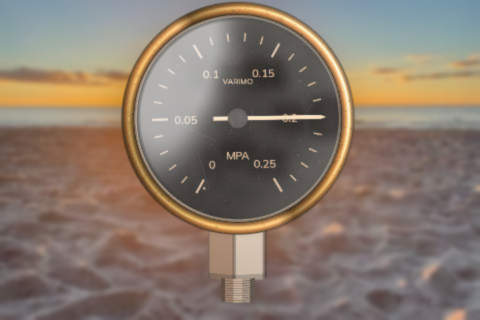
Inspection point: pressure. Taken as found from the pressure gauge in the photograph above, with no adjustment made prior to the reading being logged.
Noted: 0.2 MPa
